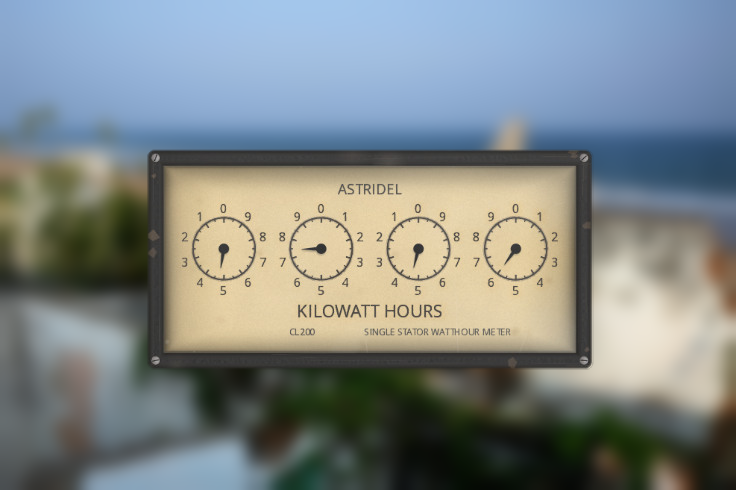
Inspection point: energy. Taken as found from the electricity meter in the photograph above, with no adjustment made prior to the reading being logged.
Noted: 4746 kWh
